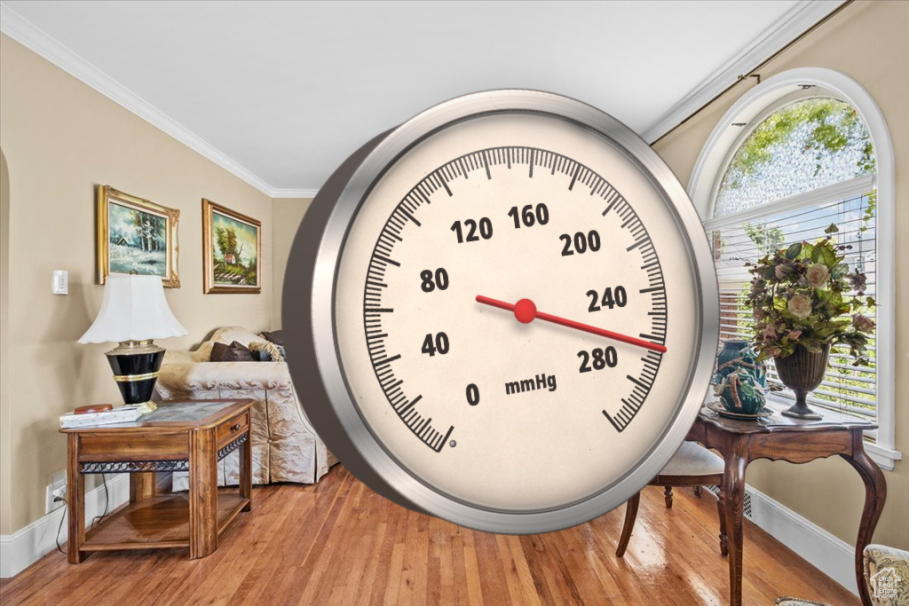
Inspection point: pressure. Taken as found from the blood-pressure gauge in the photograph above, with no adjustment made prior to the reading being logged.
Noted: 264 mmHg
